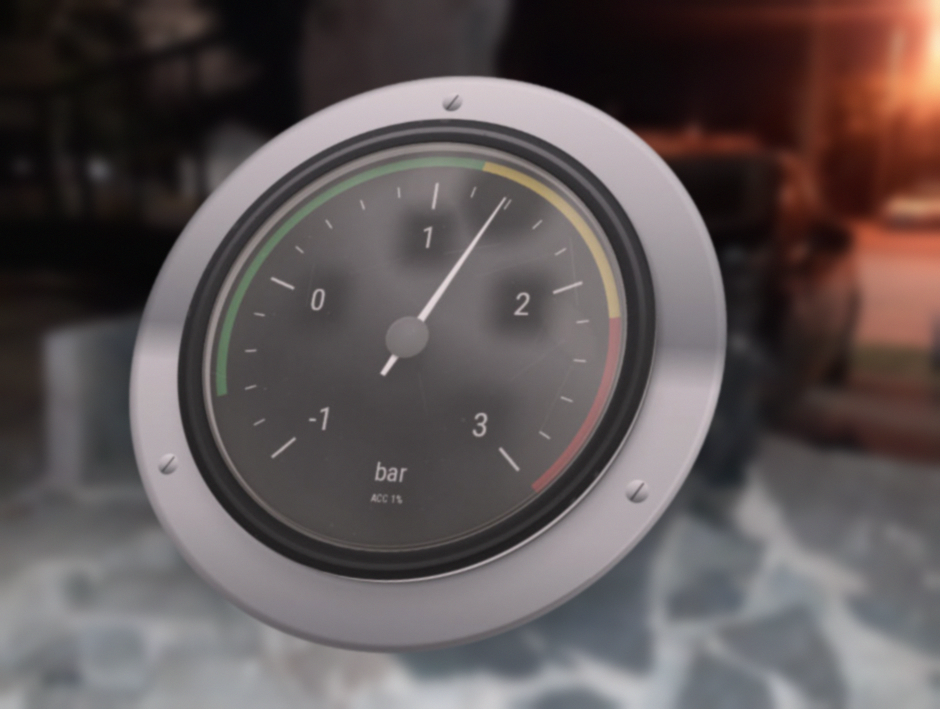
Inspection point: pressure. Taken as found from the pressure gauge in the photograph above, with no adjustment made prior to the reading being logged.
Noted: 1.4 bar
